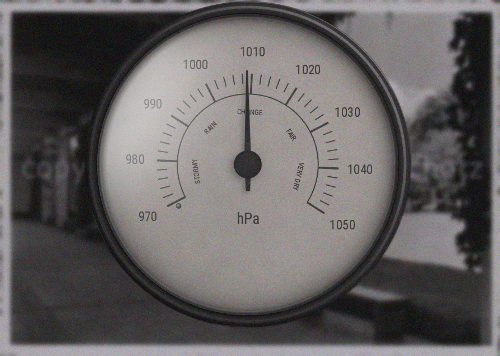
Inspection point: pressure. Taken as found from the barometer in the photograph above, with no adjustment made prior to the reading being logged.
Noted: 1009 hPa
